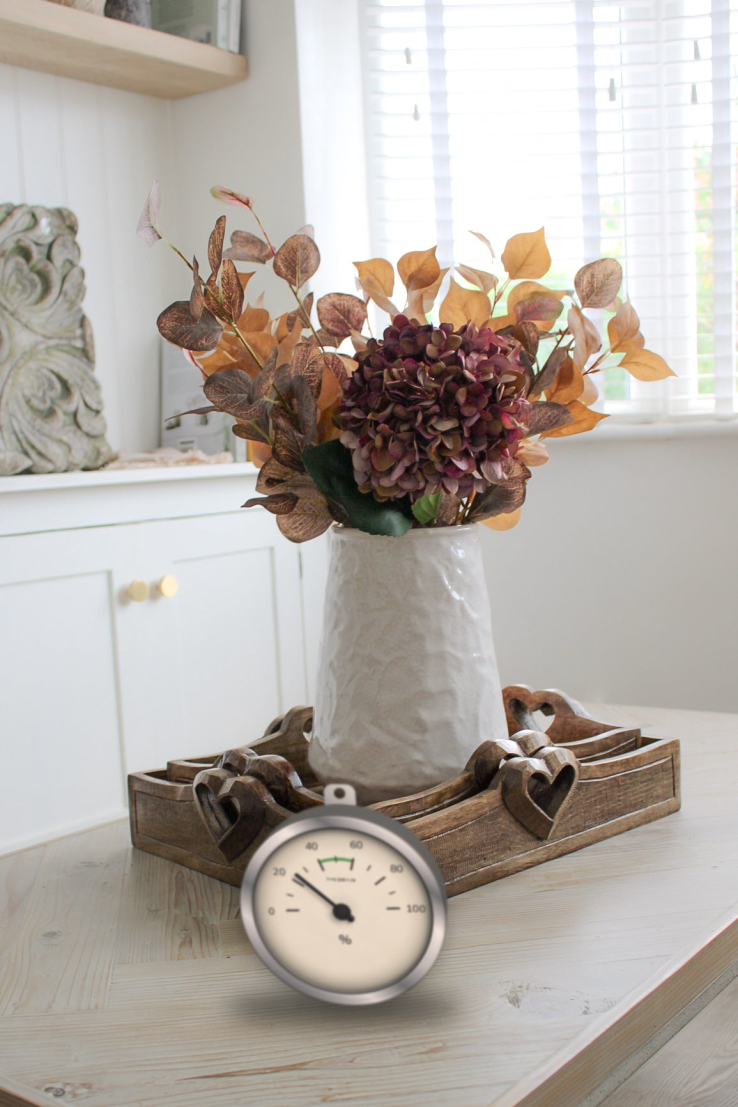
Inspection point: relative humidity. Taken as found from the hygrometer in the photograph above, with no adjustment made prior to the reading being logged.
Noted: 25 %
